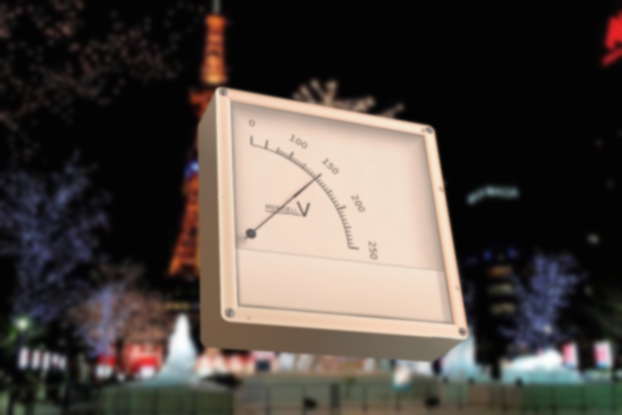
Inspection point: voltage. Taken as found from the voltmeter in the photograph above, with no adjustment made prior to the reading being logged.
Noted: 150 V
